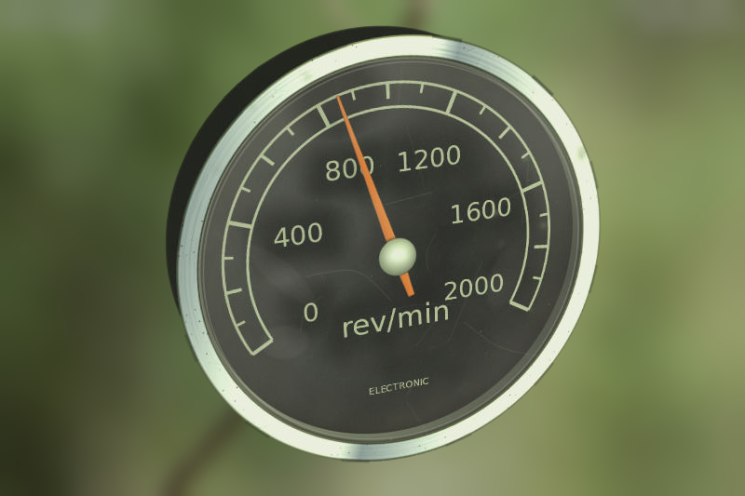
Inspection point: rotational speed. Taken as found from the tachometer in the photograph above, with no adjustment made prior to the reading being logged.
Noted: 850 rpm
